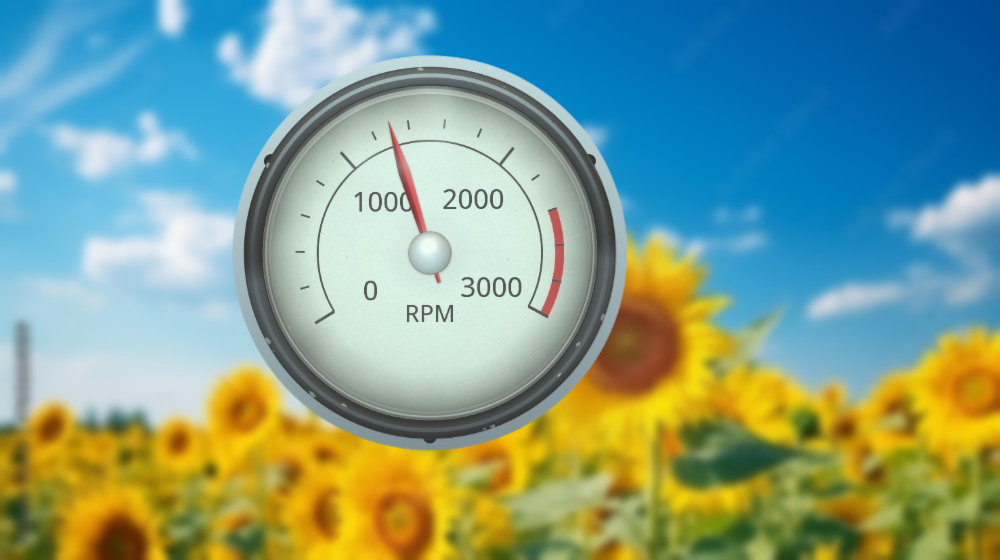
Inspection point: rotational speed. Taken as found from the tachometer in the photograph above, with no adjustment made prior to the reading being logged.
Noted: 1300 rpm
